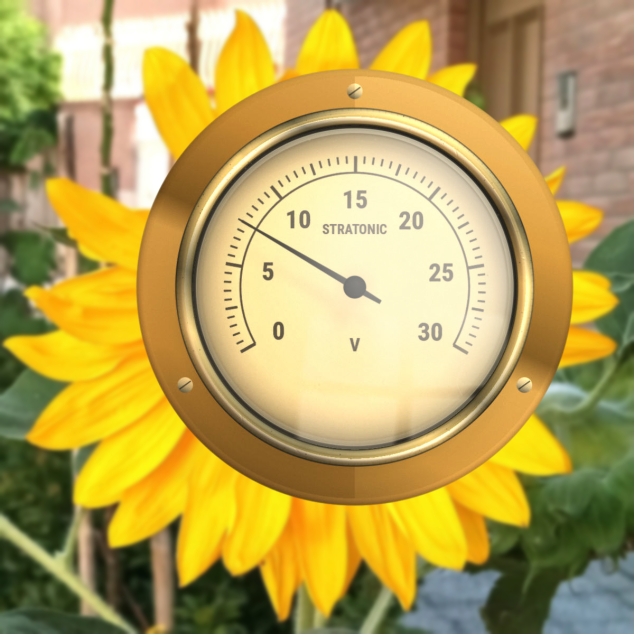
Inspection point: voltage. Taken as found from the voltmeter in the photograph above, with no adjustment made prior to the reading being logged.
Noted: 7.5 V
